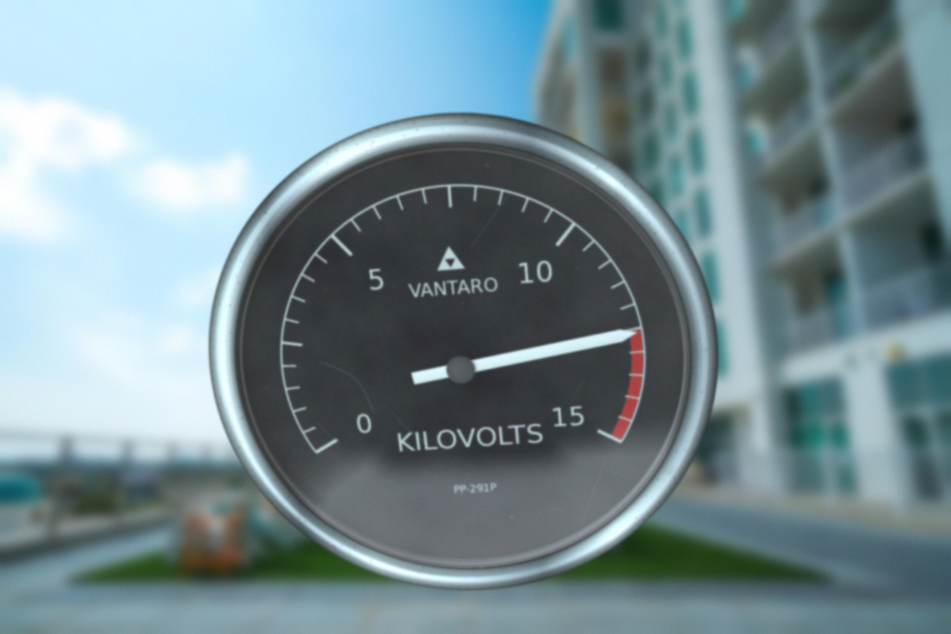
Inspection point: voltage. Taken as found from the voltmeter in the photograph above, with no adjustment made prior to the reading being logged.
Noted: 12.5 kV
